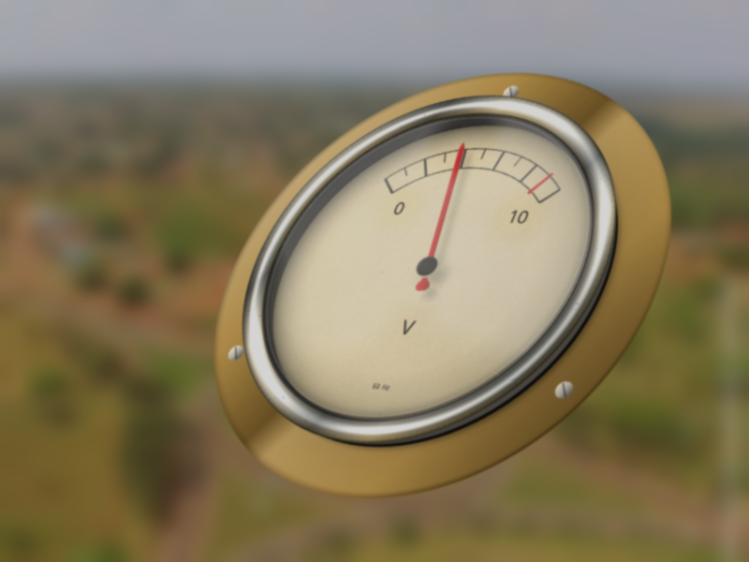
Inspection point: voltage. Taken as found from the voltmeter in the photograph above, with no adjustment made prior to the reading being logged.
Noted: 4 V
